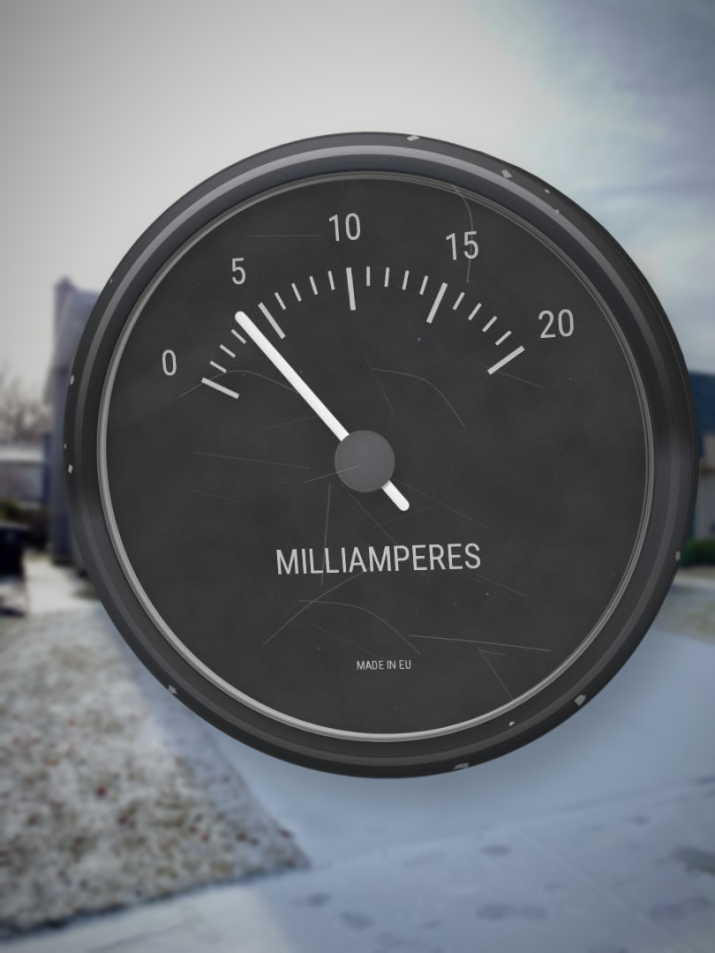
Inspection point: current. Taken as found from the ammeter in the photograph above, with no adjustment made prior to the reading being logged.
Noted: 4 mA
